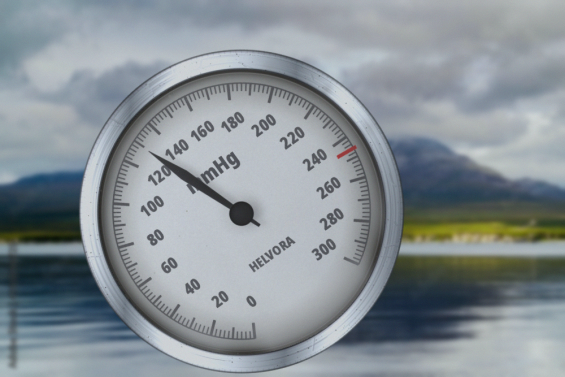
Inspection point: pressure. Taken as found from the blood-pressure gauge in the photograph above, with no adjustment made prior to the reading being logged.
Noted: 130 mmHg
